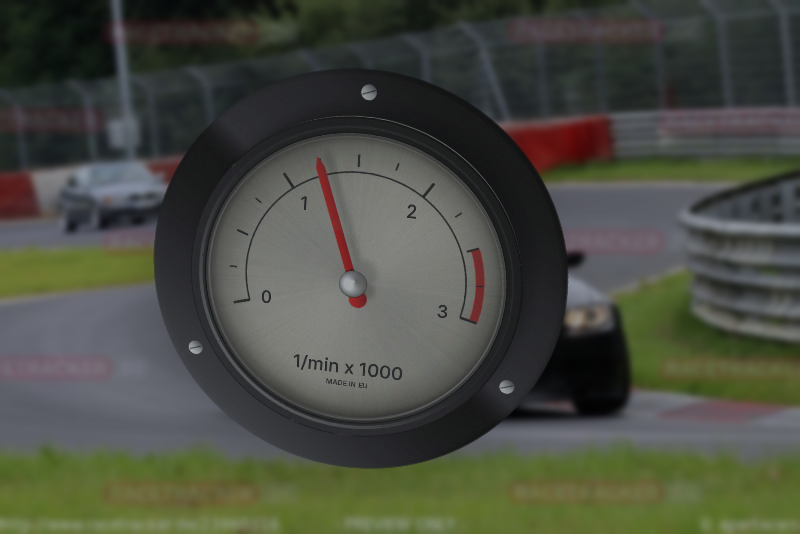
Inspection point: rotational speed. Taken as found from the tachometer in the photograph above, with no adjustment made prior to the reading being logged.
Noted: 1250 rpm
